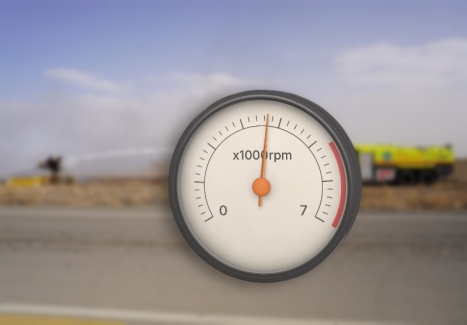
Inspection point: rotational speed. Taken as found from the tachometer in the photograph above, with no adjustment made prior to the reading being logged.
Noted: 3700 rpm
